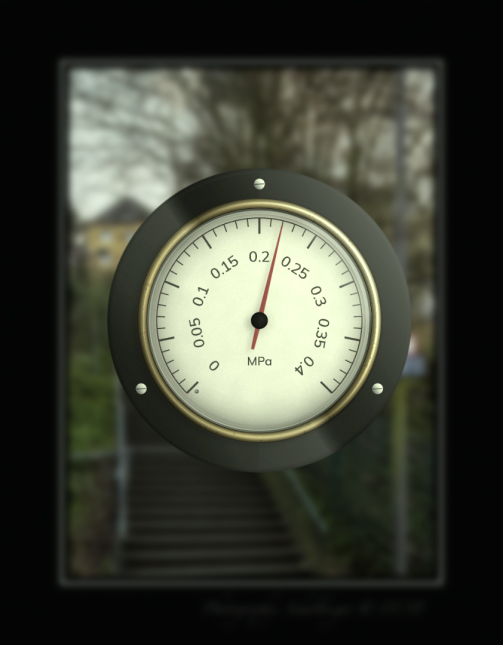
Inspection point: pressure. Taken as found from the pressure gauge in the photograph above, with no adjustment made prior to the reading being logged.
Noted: 0.22 MPa
